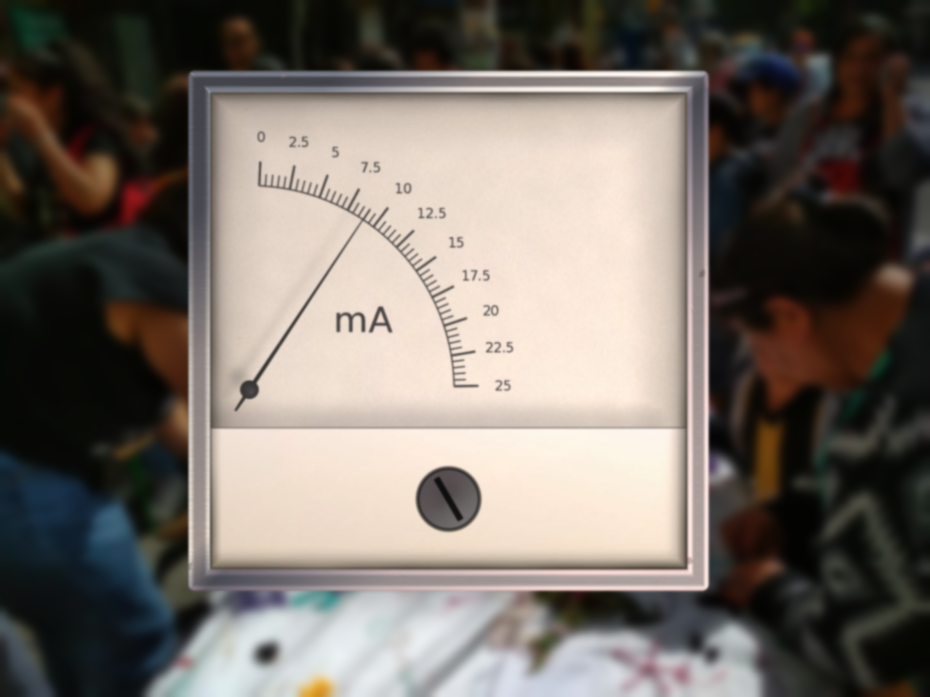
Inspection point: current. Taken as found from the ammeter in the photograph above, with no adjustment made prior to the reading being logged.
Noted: 9 mA
